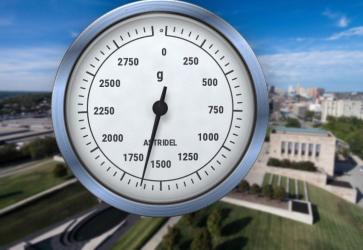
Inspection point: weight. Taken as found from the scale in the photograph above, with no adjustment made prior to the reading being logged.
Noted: 1625 g
